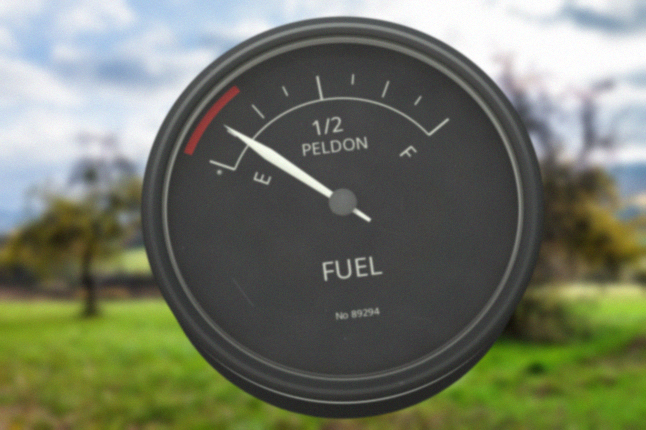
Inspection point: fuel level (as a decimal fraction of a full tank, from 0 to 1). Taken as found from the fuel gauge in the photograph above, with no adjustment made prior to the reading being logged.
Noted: 0.125
